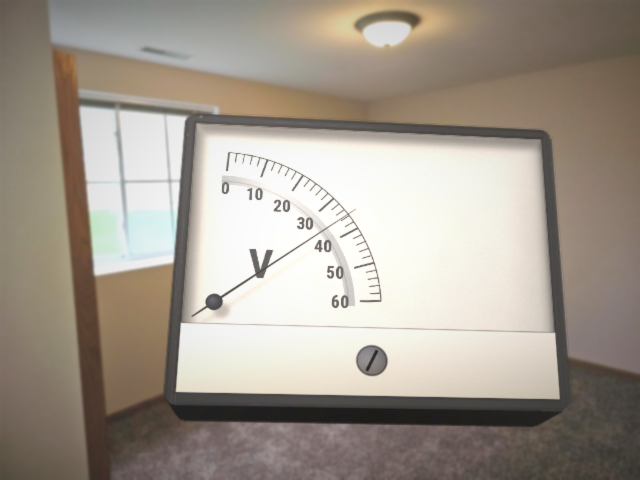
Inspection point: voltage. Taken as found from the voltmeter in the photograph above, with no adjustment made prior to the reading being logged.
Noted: 36 V
